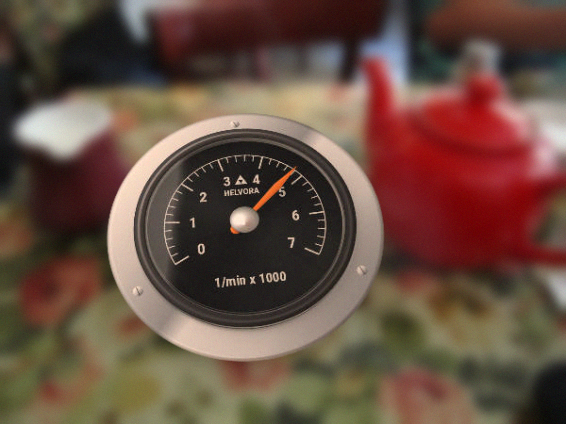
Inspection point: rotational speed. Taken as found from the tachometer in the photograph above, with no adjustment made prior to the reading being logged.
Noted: 4800 rpm
